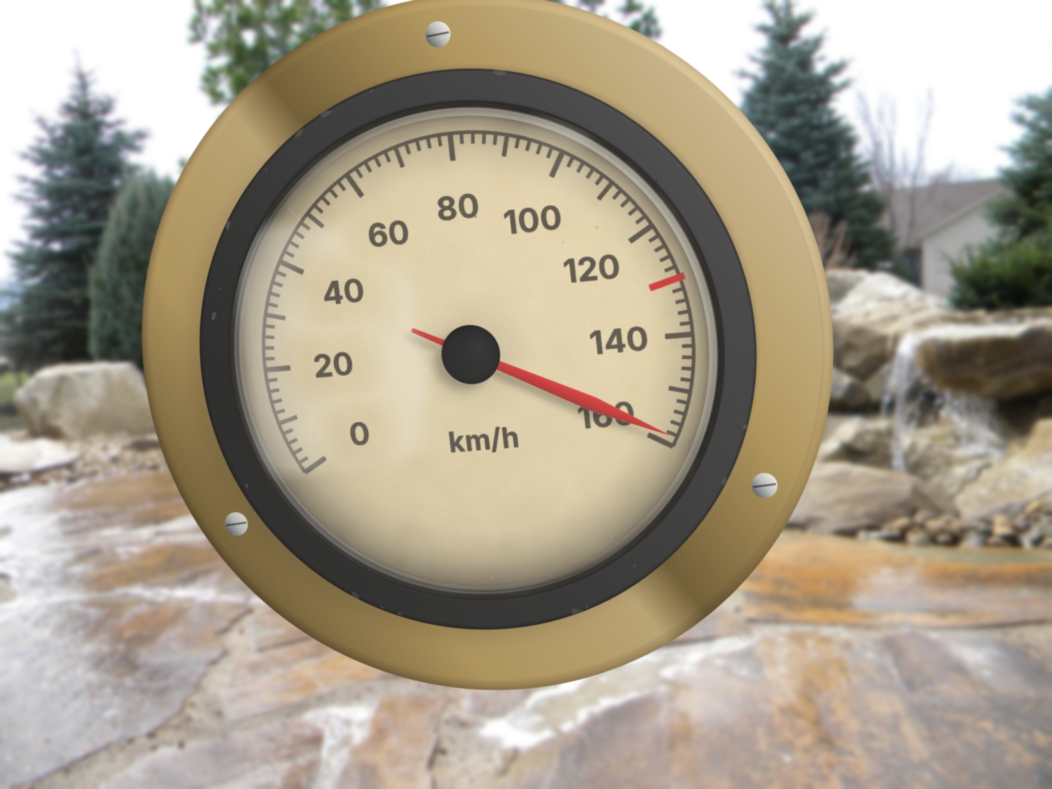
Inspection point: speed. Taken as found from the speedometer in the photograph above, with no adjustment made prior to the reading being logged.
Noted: 158 km/h
